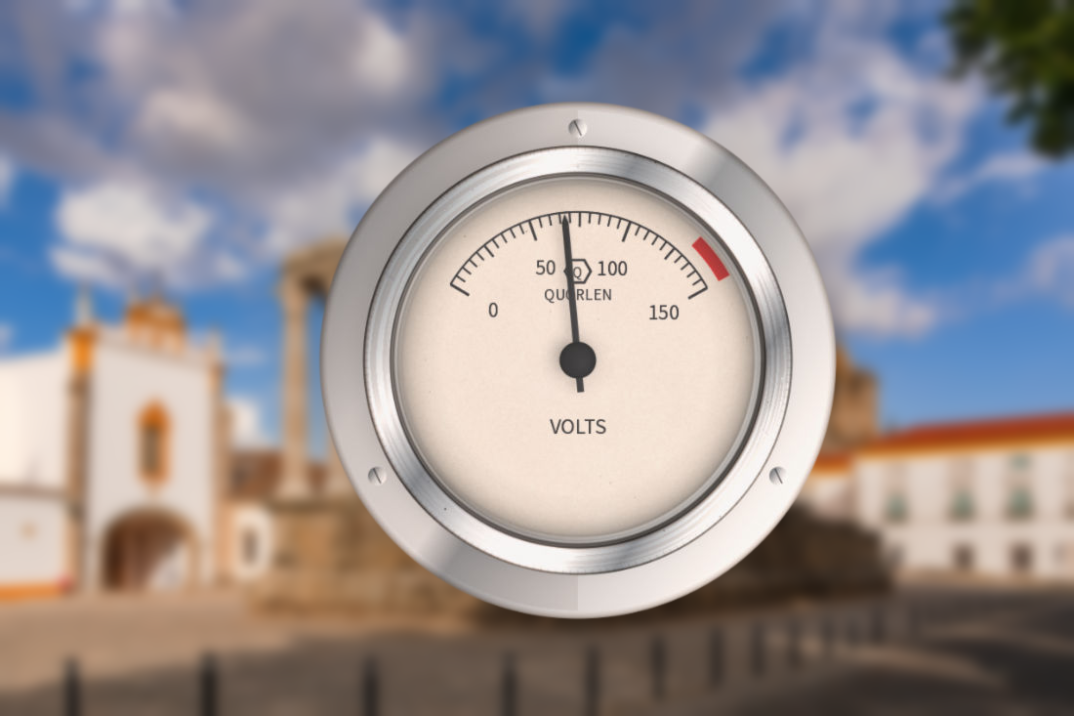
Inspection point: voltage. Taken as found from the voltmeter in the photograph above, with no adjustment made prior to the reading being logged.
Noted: 67.5 V
